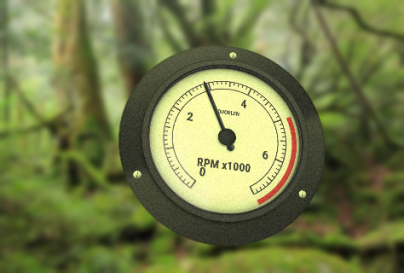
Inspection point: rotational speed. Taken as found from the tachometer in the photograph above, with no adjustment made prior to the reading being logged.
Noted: 2900 rpm
